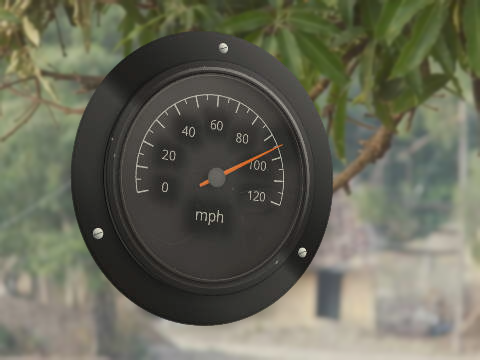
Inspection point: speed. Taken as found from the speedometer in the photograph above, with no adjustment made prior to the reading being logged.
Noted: 95 mph
